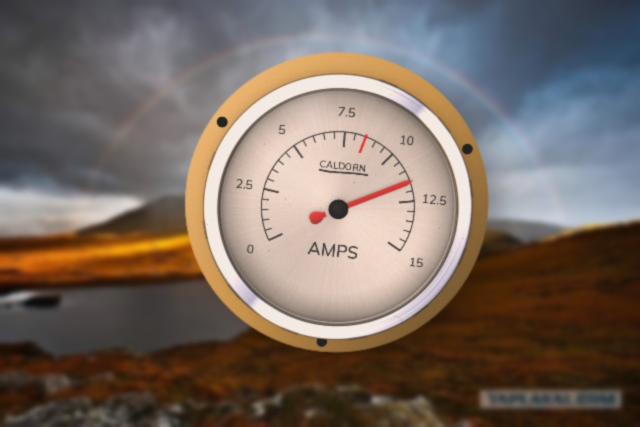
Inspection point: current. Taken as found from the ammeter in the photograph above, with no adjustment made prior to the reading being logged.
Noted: 11.5 A
